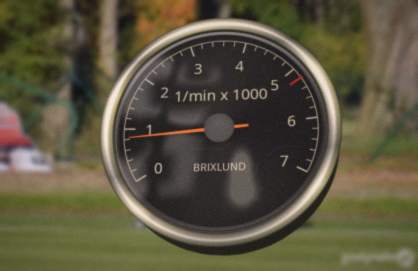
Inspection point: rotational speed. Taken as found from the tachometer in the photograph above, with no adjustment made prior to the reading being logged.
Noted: 800 rpm
